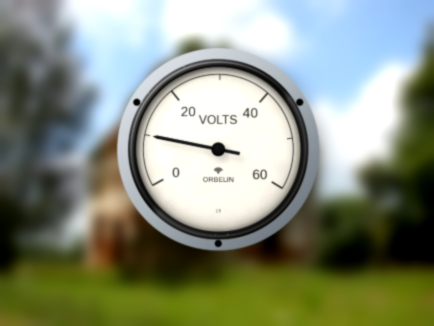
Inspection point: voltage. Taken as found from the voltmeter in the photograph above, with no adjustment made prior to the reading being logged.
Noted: 10 V
